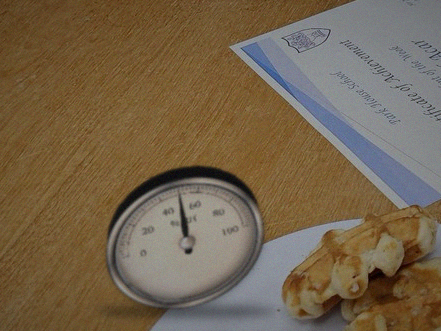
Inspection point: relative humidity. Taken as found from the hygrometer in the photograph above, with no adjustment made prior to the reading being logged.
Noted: 50 %
